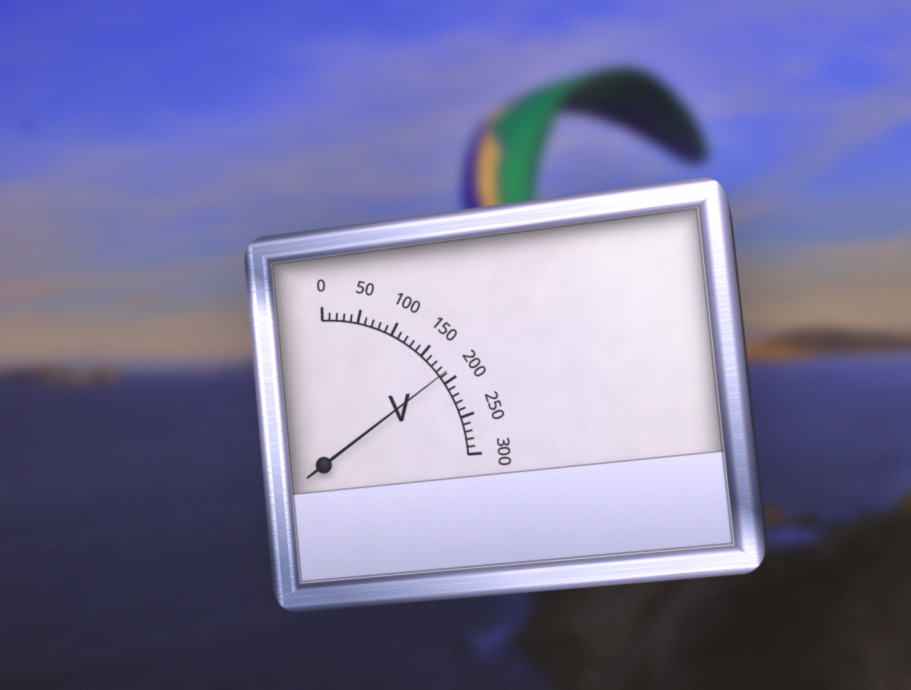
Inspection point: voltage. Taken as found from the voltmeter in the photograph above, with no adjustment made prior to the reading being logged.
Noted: 190 V
